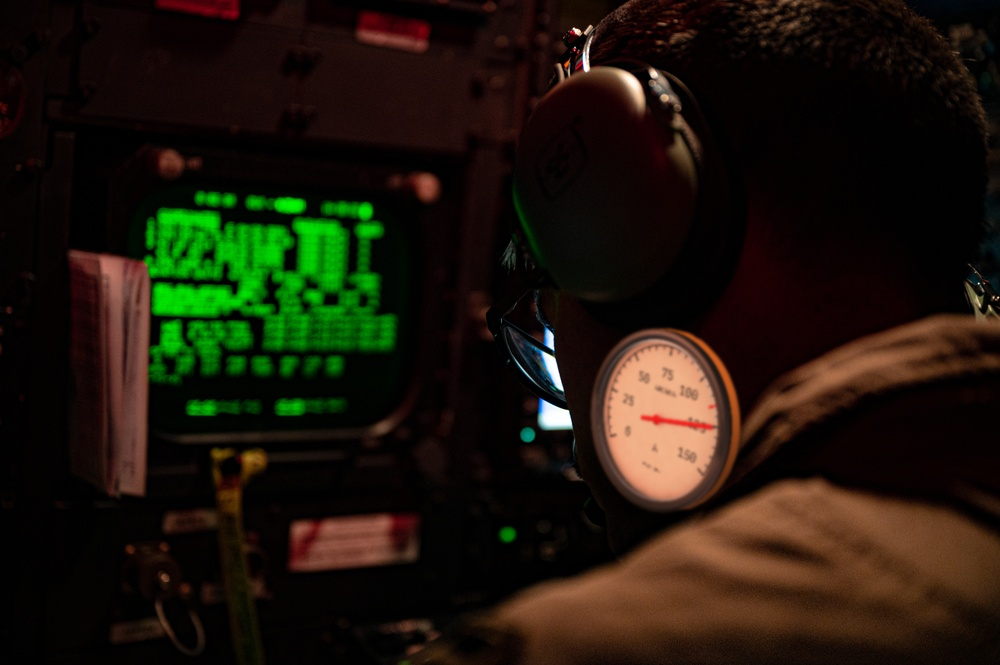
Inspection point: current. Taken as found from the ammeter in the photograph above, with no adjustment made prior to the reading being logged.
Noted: 125 A
